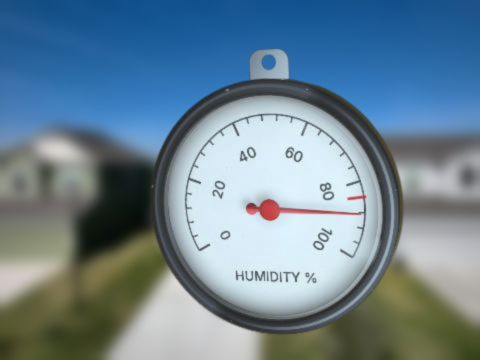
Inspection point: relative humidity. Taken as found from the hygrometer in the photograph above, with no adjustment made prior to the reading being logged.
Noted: 88 %
